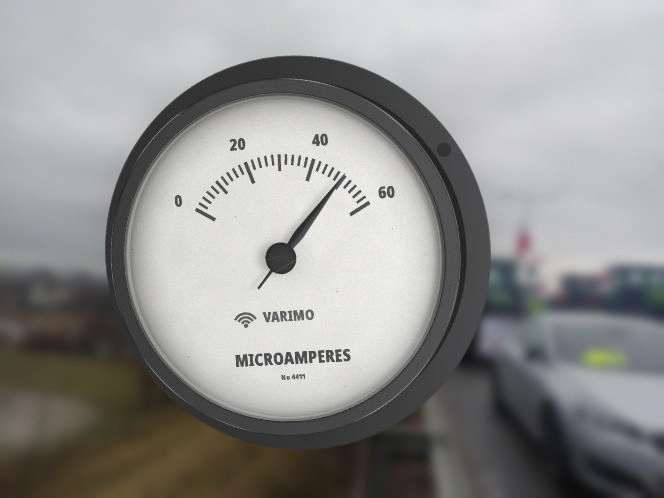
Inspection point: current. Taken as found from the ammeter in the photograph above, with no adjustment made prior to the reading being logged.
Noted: 50 µA
